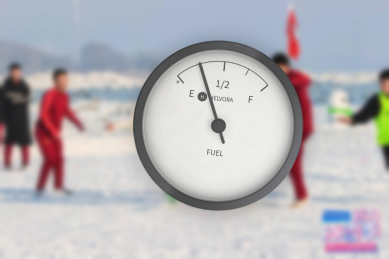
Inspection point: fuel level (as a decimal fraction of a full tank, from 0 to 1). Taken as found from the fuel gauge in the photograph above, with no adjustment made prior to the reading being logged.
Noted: 0.25
